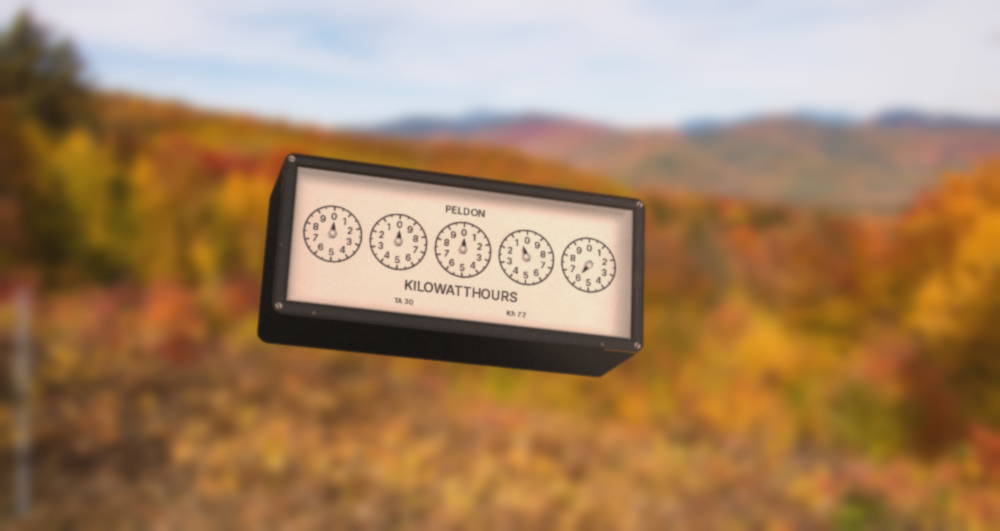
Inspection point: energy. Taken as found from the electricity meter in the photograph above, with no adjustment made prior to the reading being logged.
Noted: 6 kWh
